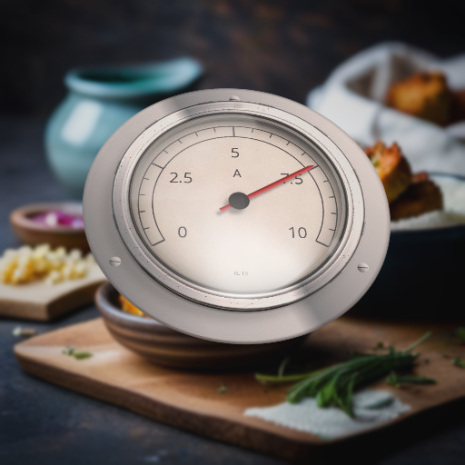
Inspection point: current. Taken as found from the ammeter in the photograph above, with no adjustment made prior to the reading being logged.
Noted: 7.5 A
